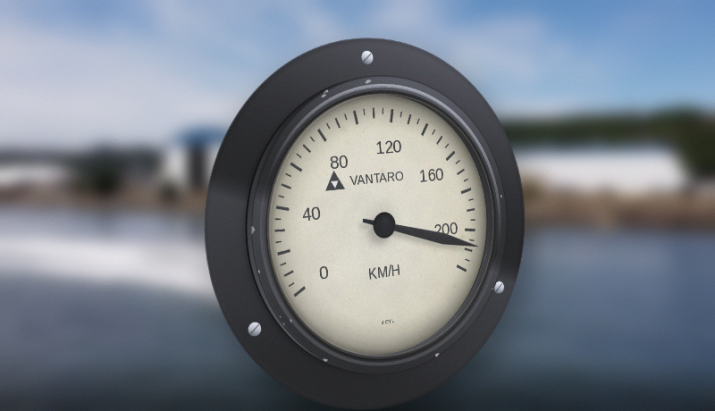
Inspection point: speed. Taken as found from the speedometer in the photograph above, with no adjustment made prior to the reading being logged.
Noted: 207.5 km/h
